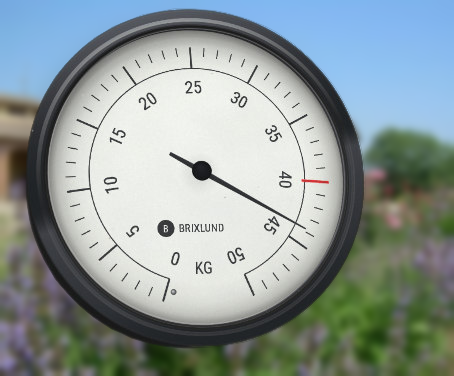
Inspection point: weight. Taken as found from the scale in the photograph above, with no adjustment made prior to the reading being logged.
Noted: 44 kg
